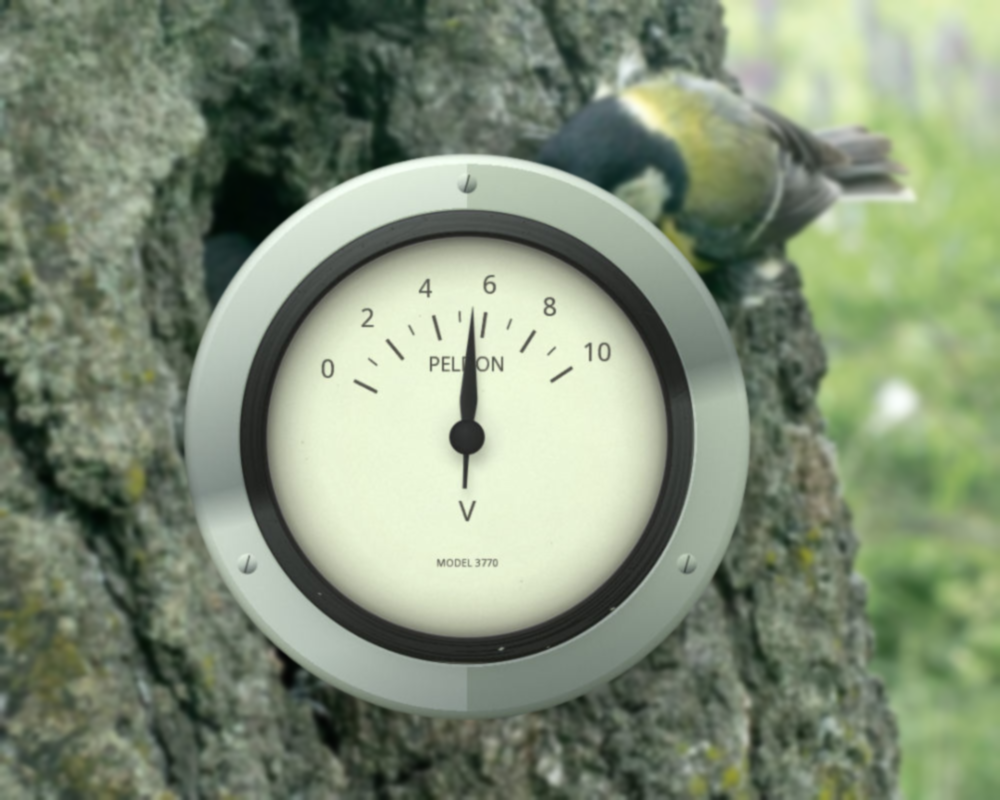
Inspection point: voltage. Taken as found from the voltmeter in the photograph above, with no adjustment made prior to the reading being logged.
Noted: 5.5 V
